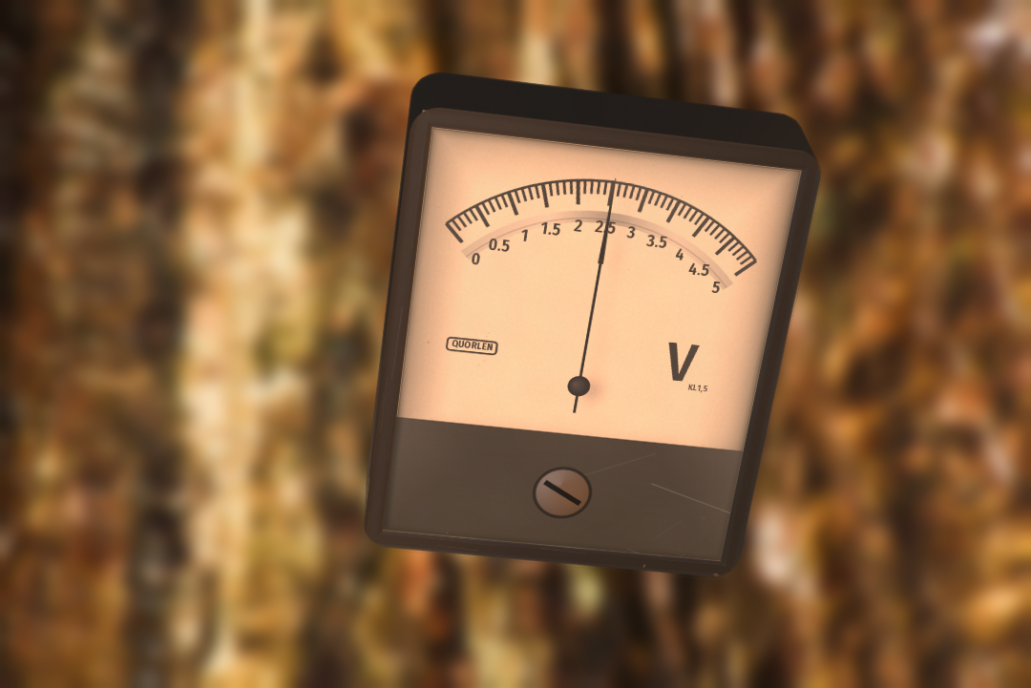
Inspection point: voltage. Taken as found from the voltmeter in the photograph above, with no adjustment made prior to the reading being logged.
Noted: 2.5 V
